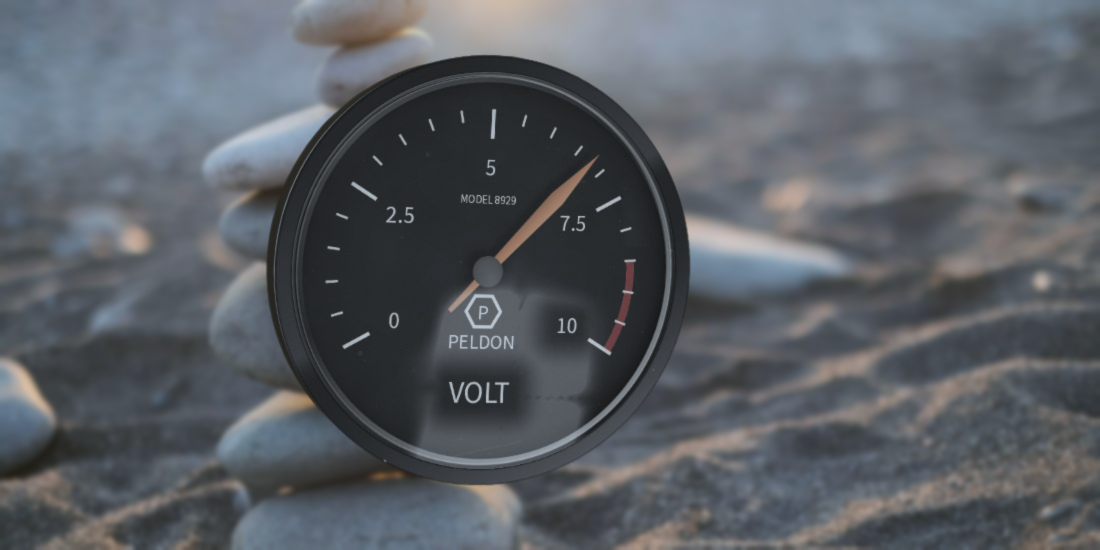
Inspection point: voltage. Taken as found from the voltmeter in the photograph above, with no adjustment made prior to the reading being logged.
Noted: 6.75 V
